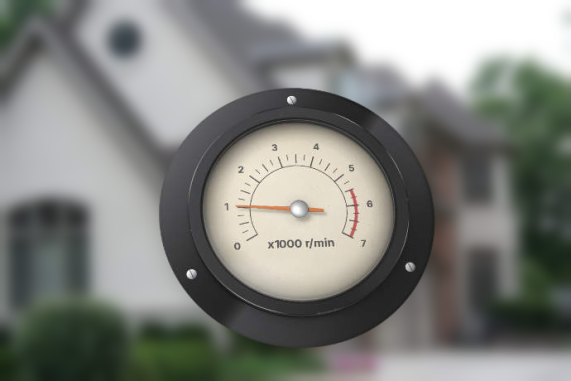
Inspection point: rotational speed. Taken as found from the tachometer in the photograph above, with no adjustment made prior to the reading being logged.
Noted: 1000 rpm
